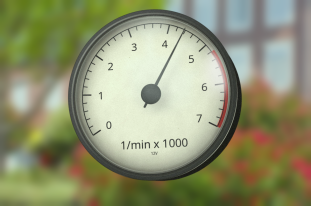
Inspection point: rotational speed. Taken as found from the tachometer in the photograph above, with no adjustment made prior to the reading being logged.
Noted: 4400 rpm
